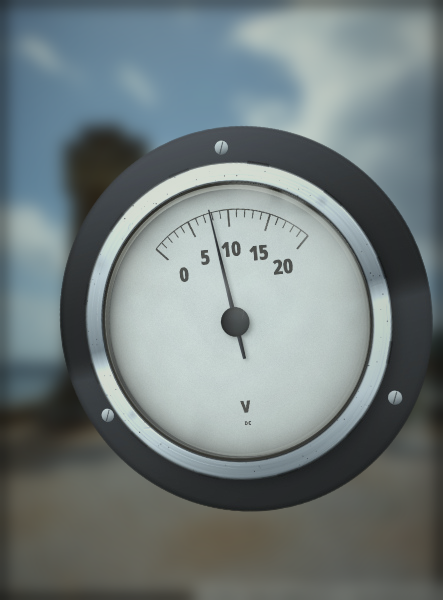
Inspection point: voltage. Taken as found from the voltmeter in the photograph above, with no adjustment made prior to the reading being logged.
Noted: 8 V
